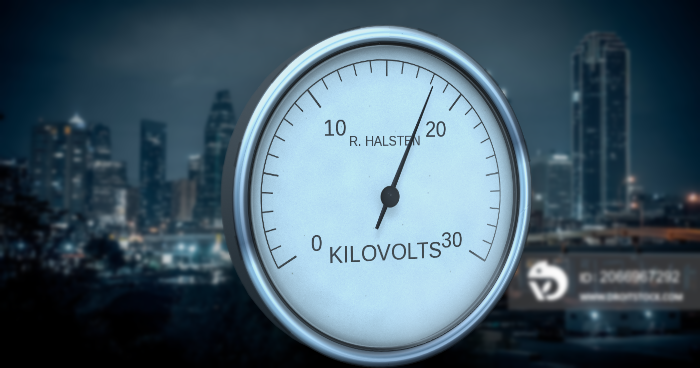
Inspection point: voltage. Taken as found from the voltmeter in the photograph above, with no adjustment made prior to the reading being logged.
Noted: 18 kV
